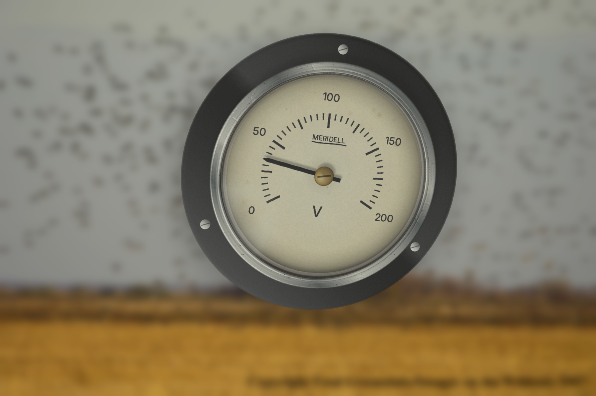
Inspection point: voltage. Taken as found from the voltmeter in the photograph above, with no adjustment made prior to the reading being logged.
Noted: 35 V
